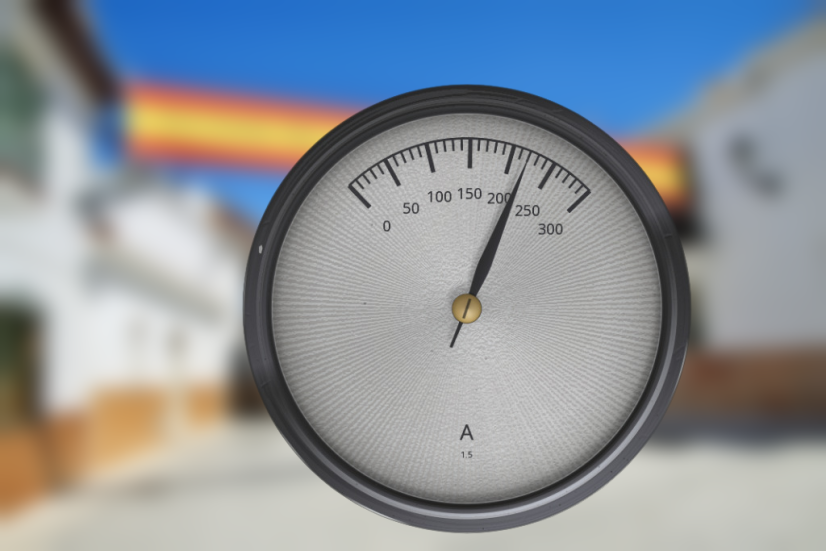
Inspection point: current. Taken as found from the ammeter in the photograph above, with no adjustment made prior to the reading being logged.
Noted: 220 A
